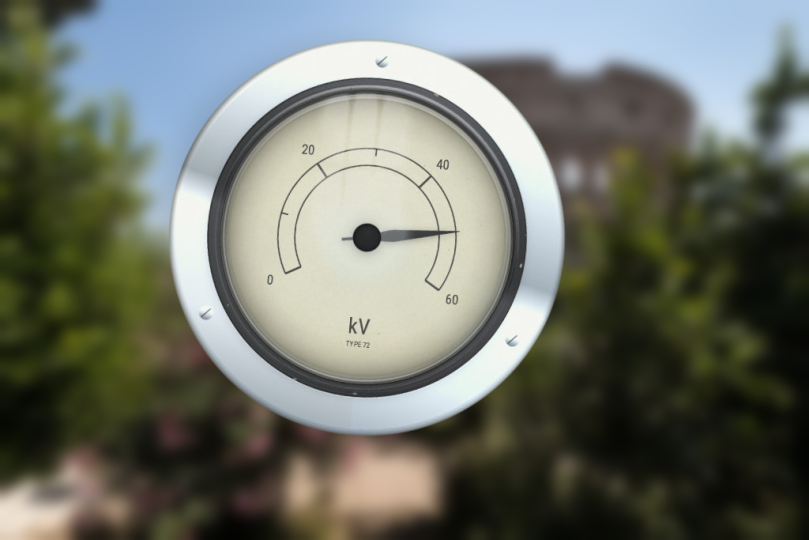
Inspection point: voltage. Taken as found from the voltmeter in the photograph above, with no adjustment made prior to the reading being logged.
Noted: 50 kV
